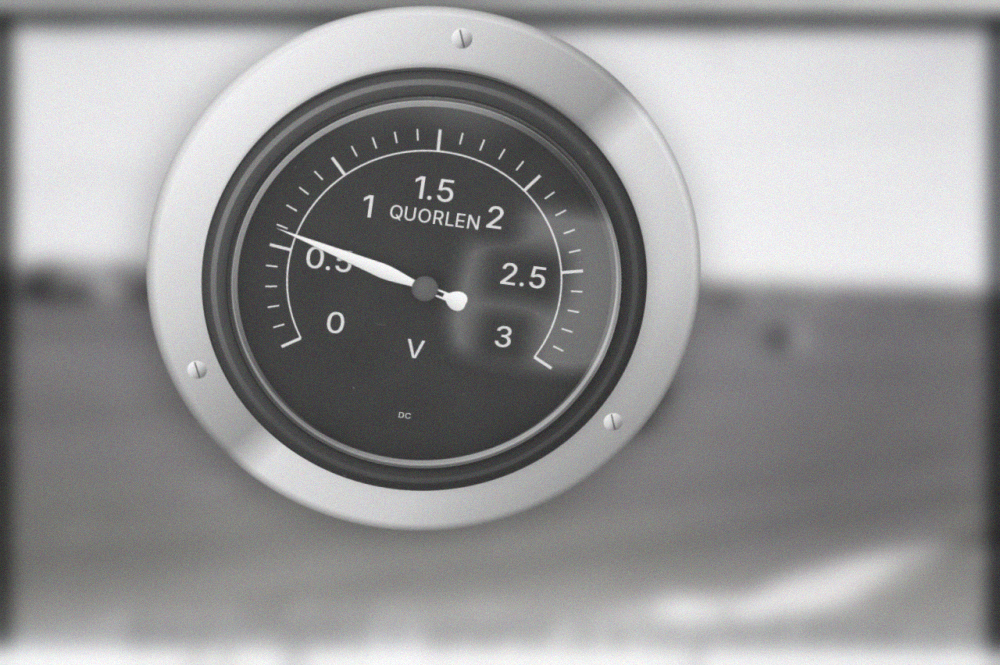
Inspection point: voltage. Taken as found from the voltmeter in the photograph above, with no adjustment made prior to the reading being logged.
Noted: 0.6 V
